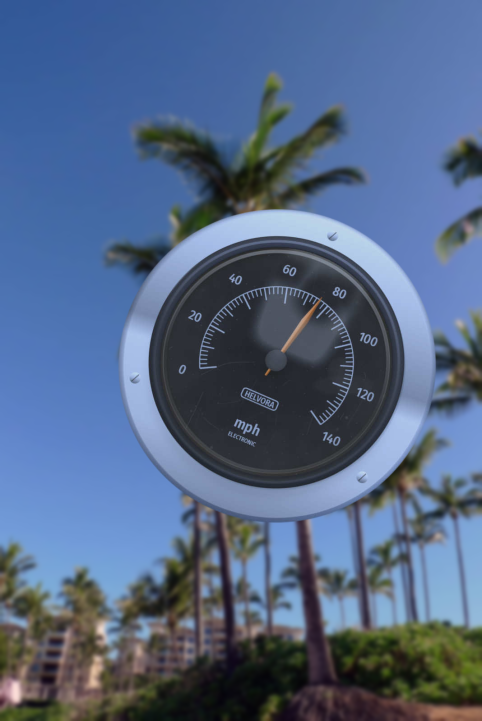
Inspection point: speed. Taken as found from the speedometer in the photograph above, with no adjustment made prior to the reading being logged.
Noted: 76 mph
